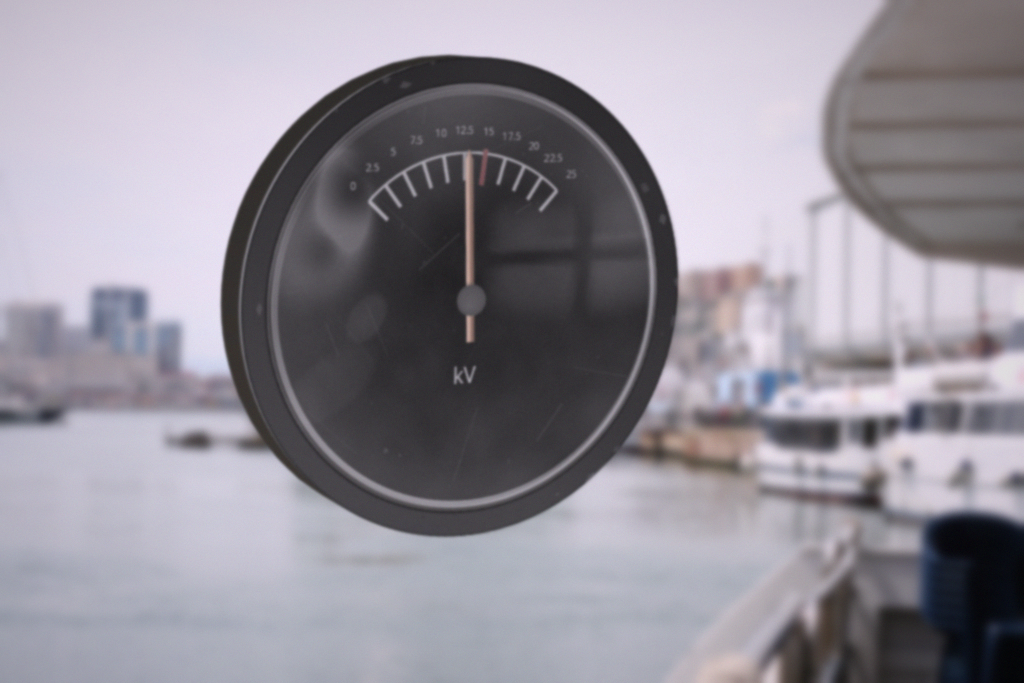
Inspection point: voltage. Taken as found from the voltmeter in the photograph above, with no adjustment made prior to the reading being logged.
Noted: 12.5 kV
